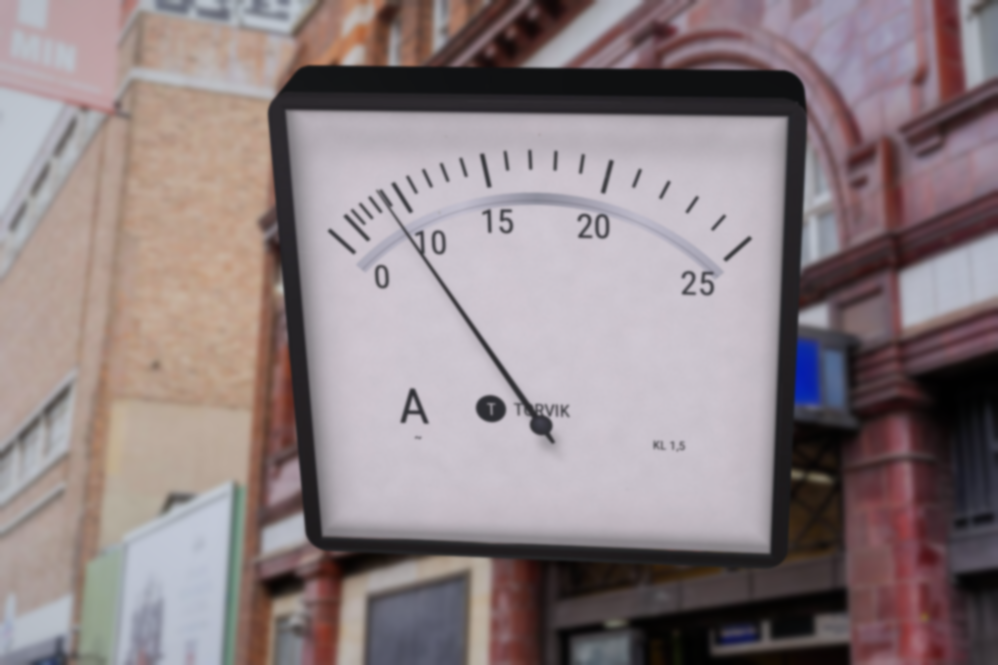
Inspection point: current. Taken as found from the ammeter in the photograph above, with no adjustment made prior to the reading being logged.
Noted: 9 A
